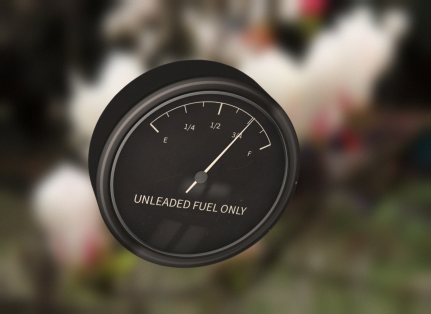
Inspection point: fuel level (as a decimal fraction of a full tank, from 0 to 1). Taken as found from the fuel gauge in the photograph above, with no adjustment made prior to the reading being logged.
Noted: 0.75
